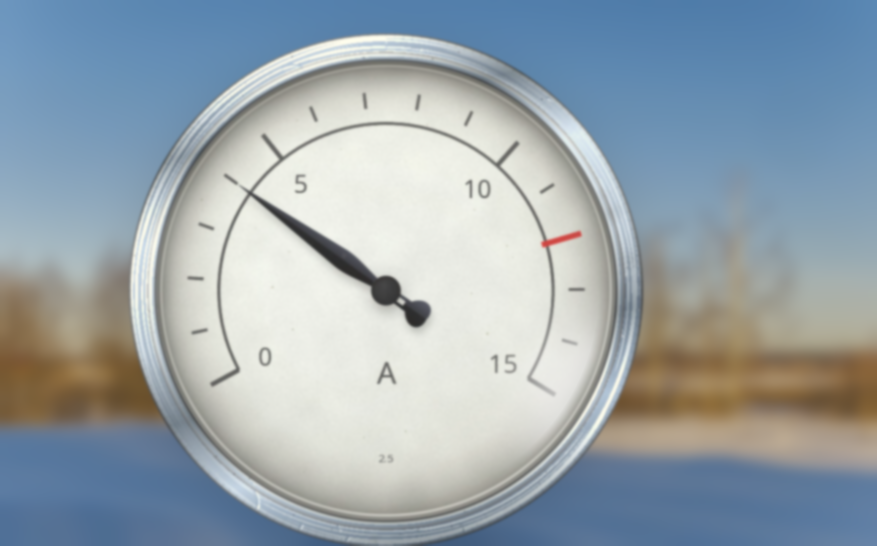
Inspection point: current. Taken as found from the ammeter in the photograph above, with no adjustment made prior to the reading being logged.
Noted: 4 A
